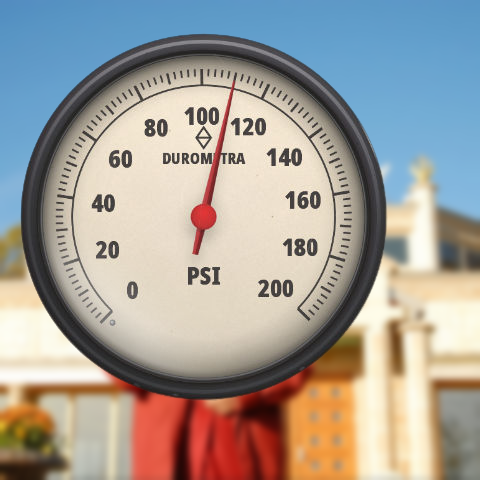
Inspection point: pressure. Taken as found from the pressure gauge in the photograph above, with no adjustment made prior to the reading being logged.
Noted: 110 psi
